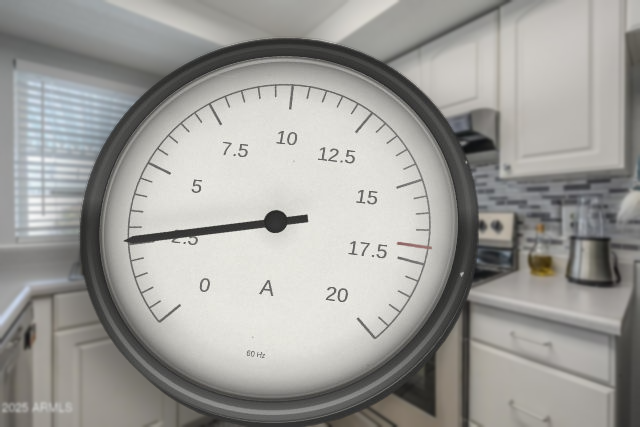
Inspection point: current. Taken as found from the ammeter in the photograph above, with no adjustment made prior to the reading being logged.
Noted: 2.5 A
